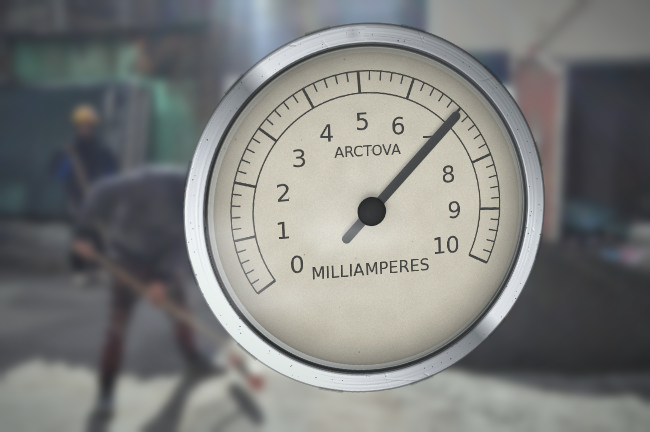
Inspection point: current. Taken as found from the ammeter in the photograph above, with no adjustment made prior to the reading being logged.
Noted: 7 mA
